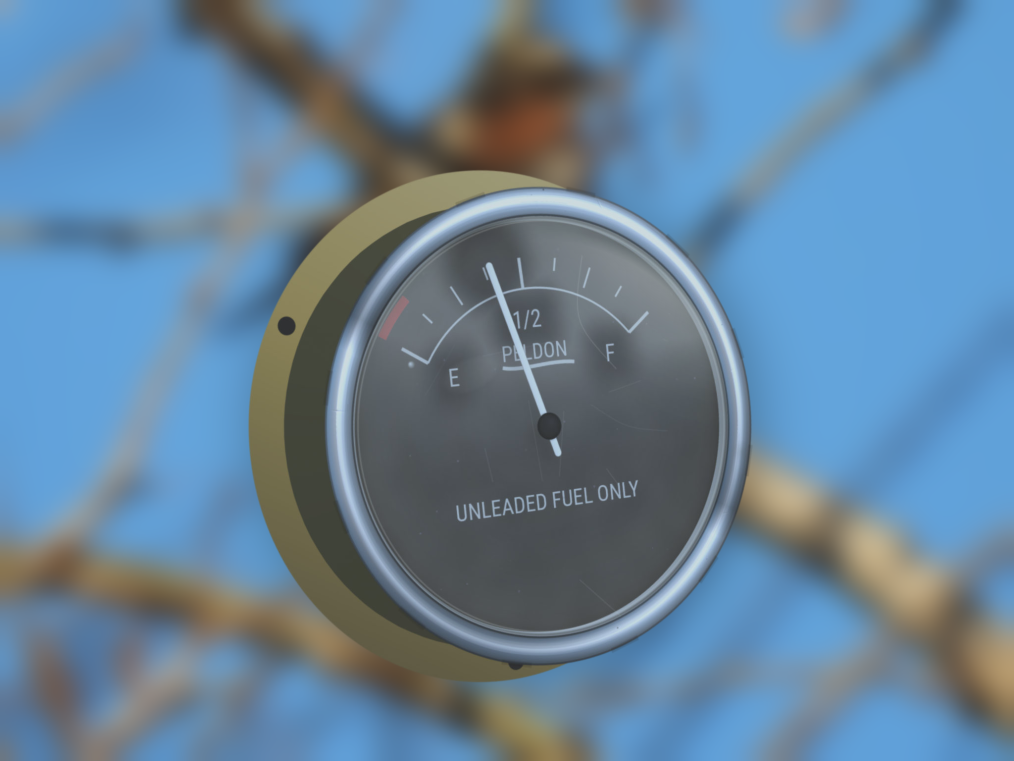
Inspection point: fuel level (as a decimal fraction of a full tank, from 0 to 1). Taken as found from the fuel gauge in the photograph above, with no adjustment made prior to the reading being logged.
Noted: 0.375
